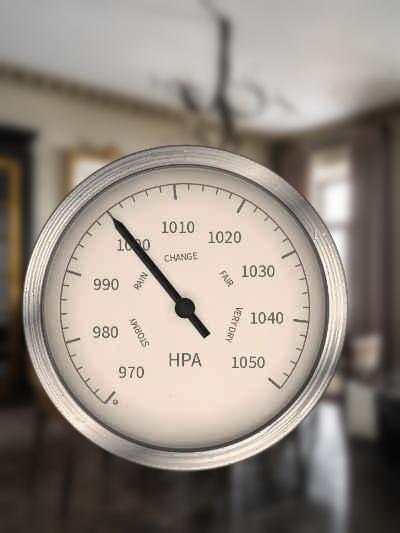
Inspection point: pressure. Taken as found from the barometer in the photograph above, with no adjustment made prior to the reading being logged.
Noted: 1000 hPa
